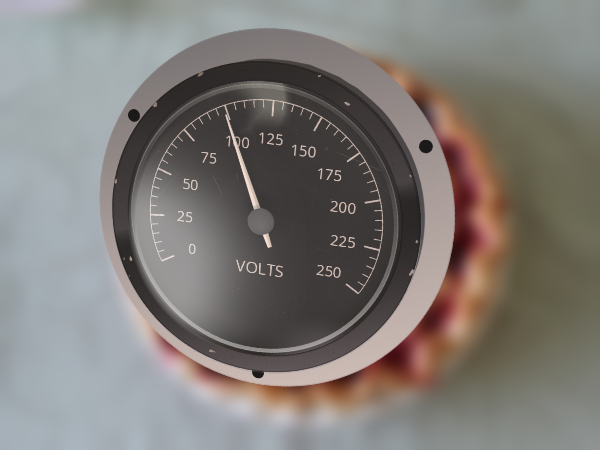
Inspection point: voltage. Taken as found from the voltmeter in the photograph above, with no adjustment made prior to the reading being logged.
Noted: 100 V
